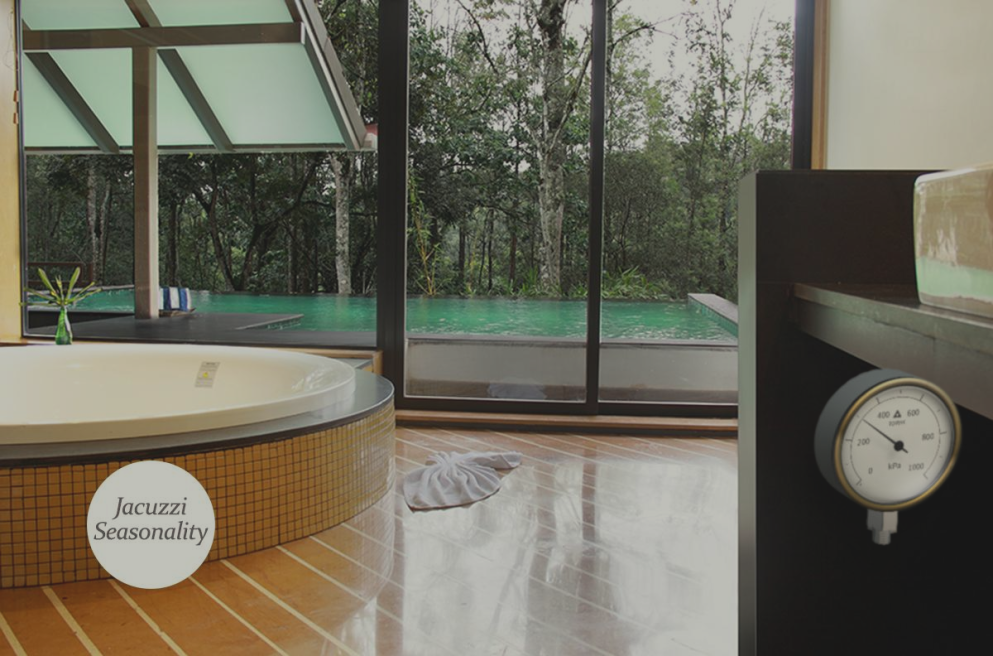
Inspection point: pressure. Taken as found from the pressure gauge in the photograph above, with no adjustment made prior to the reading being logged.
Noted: 300 kPa
